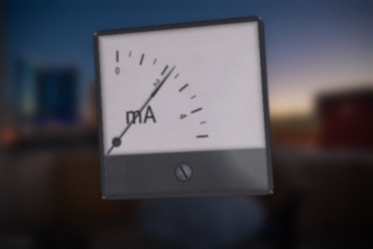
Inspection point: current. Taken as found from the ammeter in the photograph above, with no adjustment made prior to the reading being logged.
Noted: 2.25 mA
